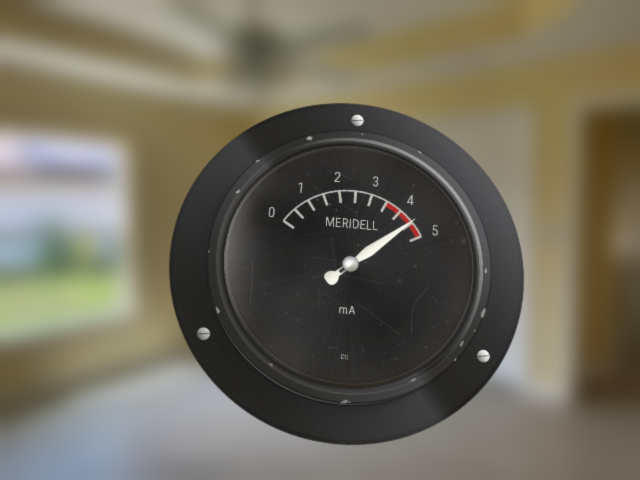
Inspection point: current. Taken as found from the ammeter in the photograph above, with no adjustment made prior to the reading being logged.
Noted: 4.5 mA
